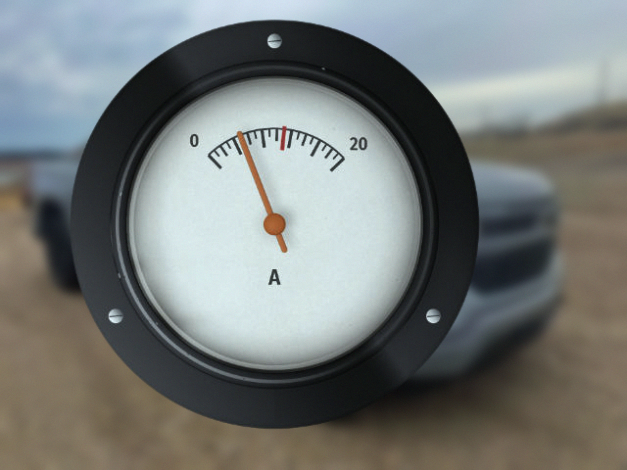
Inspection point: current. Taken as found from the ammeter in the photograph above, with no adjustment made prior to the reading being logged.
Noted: 5 A
